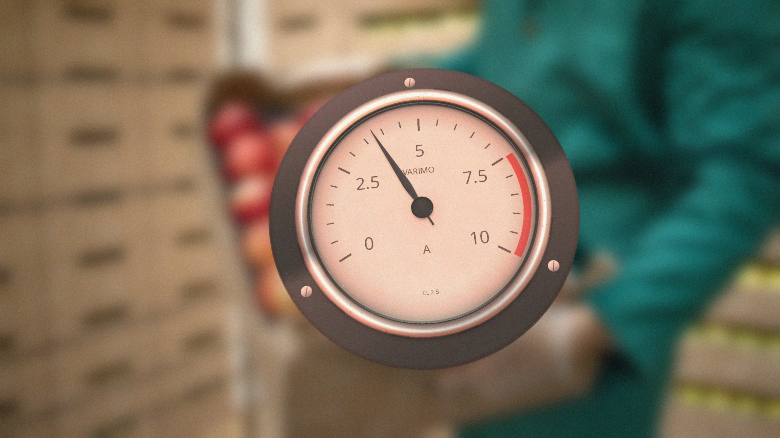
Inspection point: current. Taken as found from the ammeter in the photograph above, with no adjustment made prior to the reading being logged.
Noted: 3.75 A
